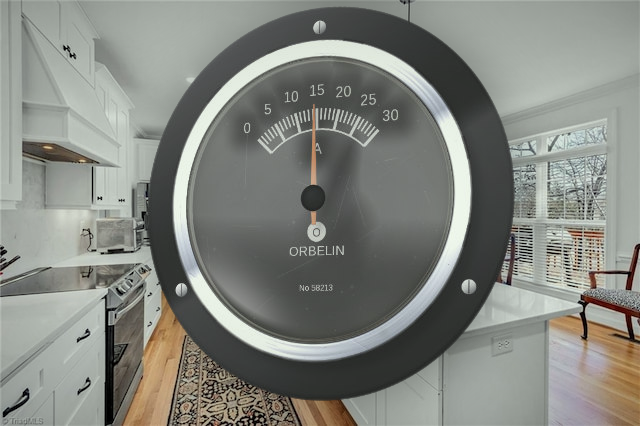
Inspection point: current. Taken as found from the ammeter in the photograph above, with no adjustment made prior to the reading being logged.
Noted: 15 A
